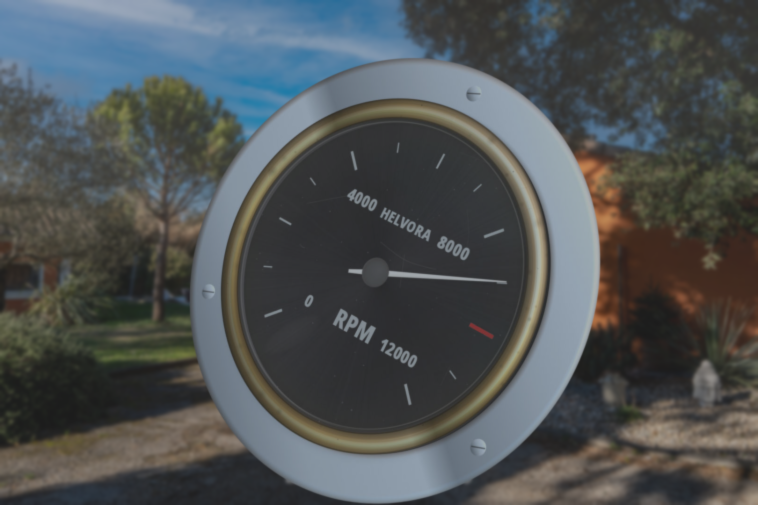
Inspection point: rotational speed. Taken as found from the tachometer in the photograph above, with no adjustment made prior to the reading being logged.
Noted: 9000 rpm
